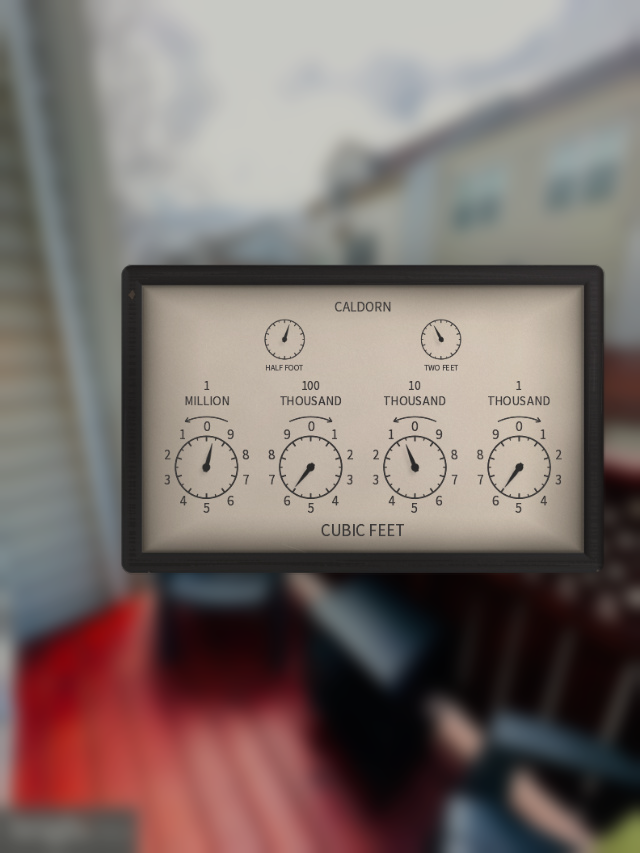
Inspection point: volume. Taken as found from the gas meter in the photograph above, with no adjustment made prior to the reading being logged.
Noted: 960600 ft³
